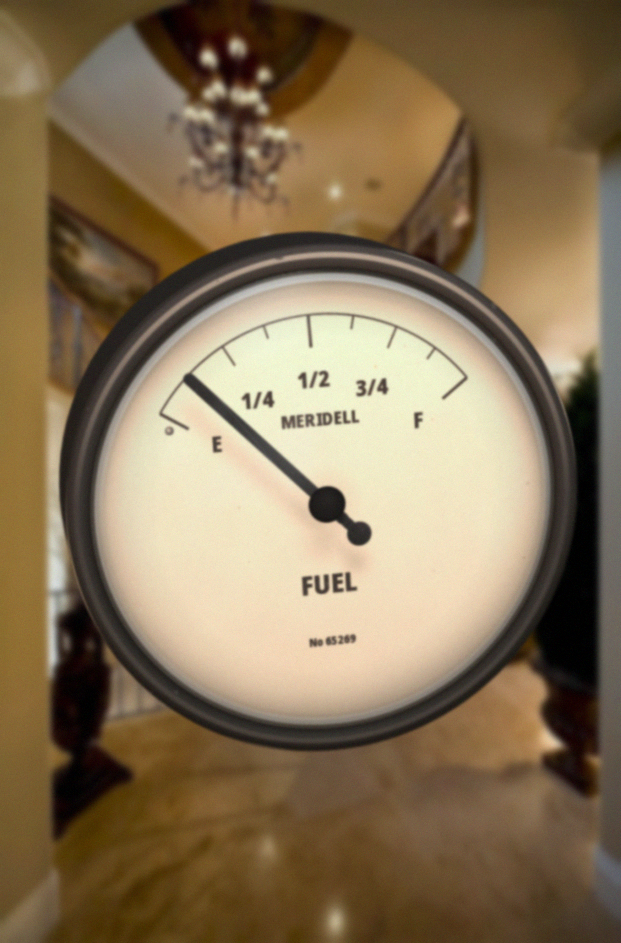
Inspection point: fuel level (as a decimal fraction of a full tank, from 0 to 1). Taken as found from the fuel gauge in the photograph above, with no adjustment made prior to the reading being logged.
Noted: 0.125
